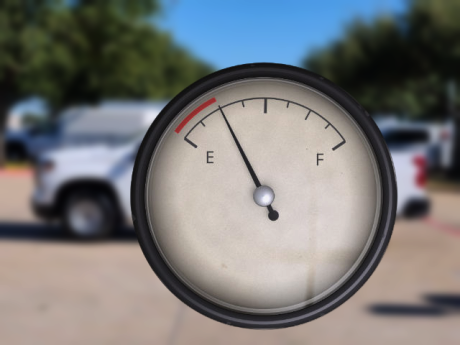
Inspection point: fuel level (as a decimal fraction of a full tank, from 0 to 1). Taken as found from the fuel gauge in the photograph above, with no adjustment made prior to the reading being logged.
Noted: 0.25
